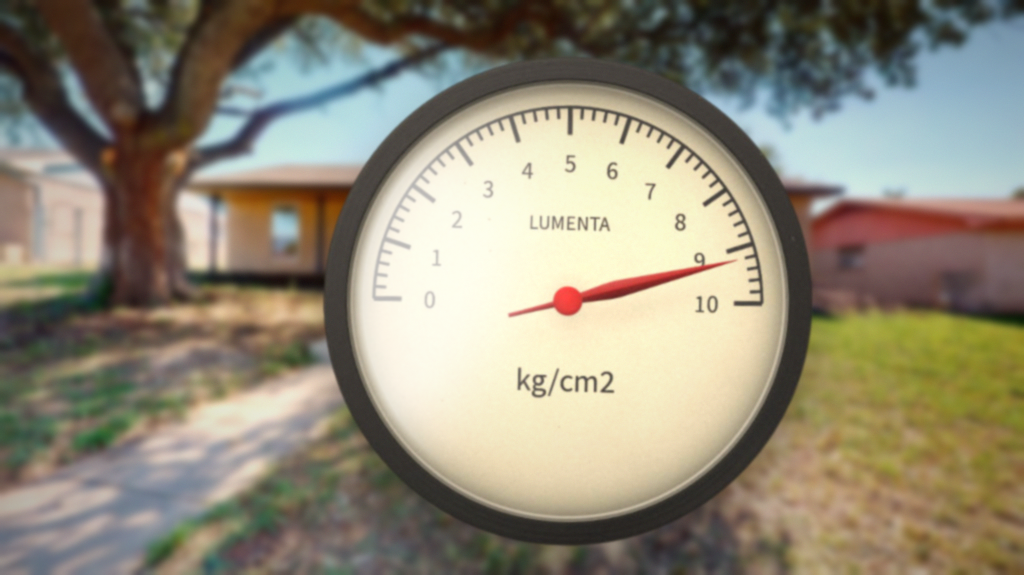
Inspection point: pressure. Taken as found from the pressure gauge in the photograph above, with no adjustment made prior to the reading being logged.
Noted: 9.2 kg/cm²
